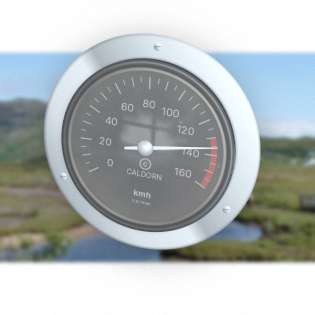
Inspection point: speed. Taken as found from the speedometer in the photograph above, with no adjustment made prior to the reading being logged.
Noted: 135 km/h
